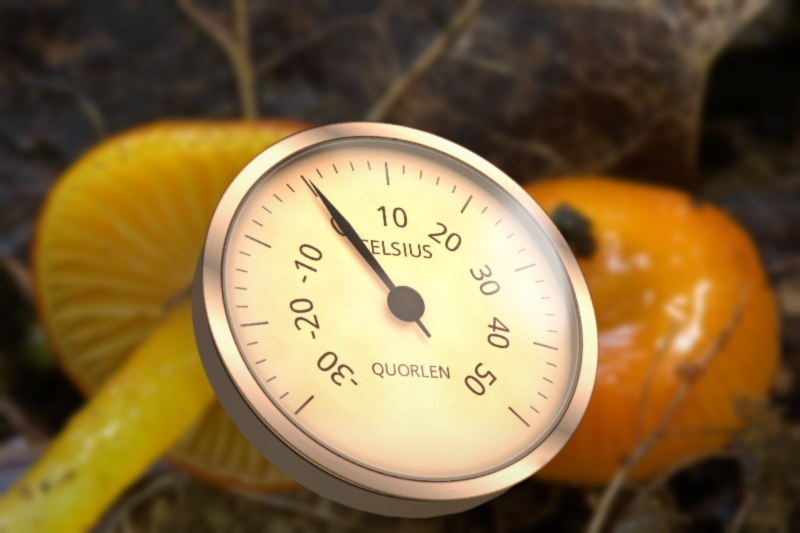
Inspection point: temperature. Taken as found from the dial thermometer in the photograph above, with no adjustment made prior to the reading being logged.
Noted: 0 °C
